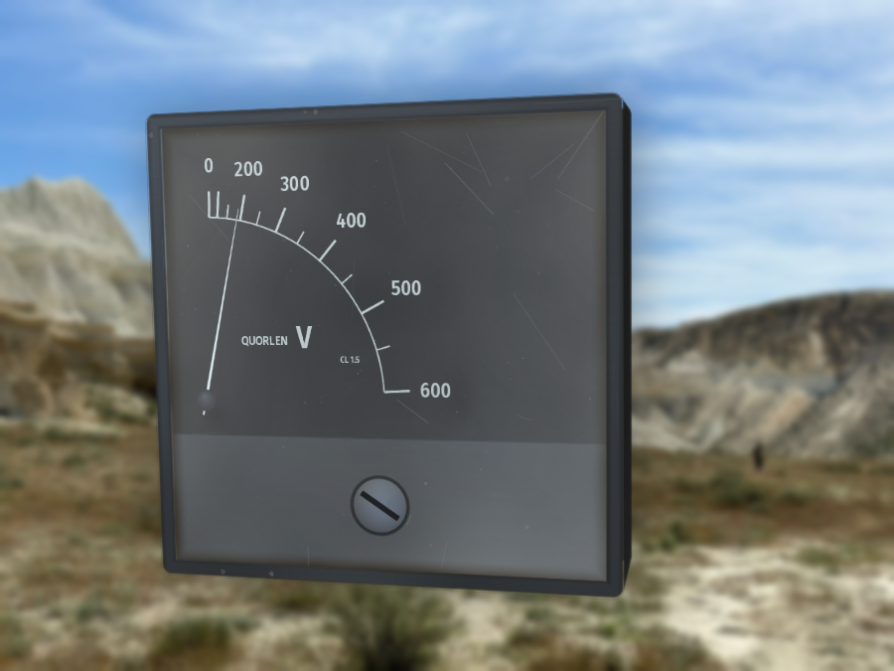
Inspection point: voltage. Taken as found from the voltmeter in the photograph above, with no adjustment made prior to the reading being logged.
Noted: 200 V
